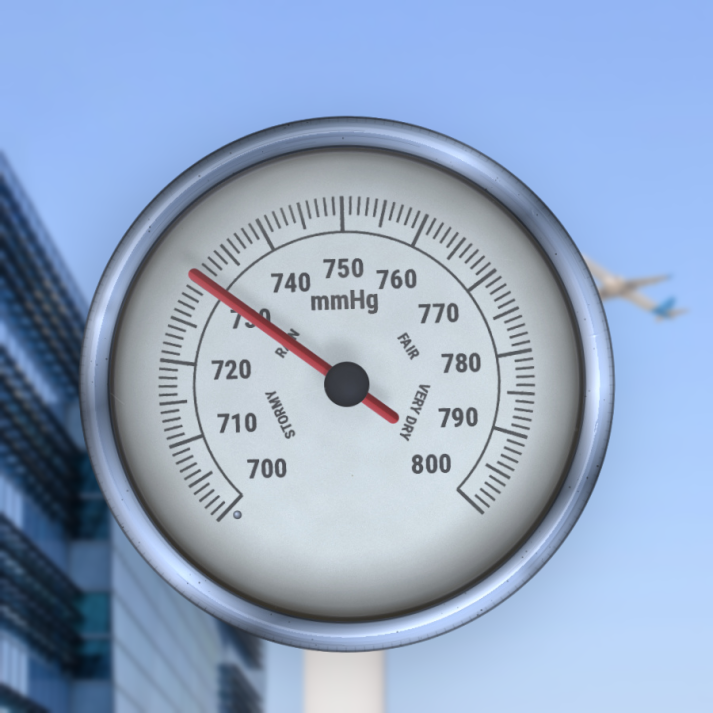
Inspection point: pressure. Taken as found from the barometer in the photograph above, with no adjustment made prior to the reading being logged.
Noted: 730.5 mmHg
